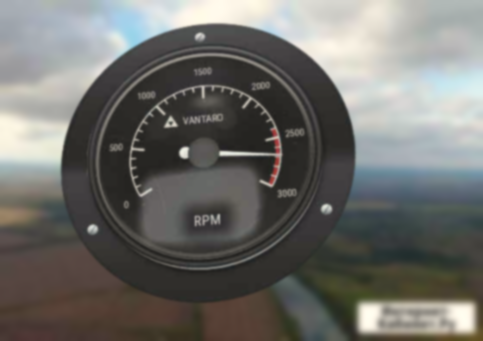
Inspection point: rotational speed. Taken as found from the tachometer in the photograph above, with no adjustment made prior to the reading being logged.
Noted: 2700 rpm
